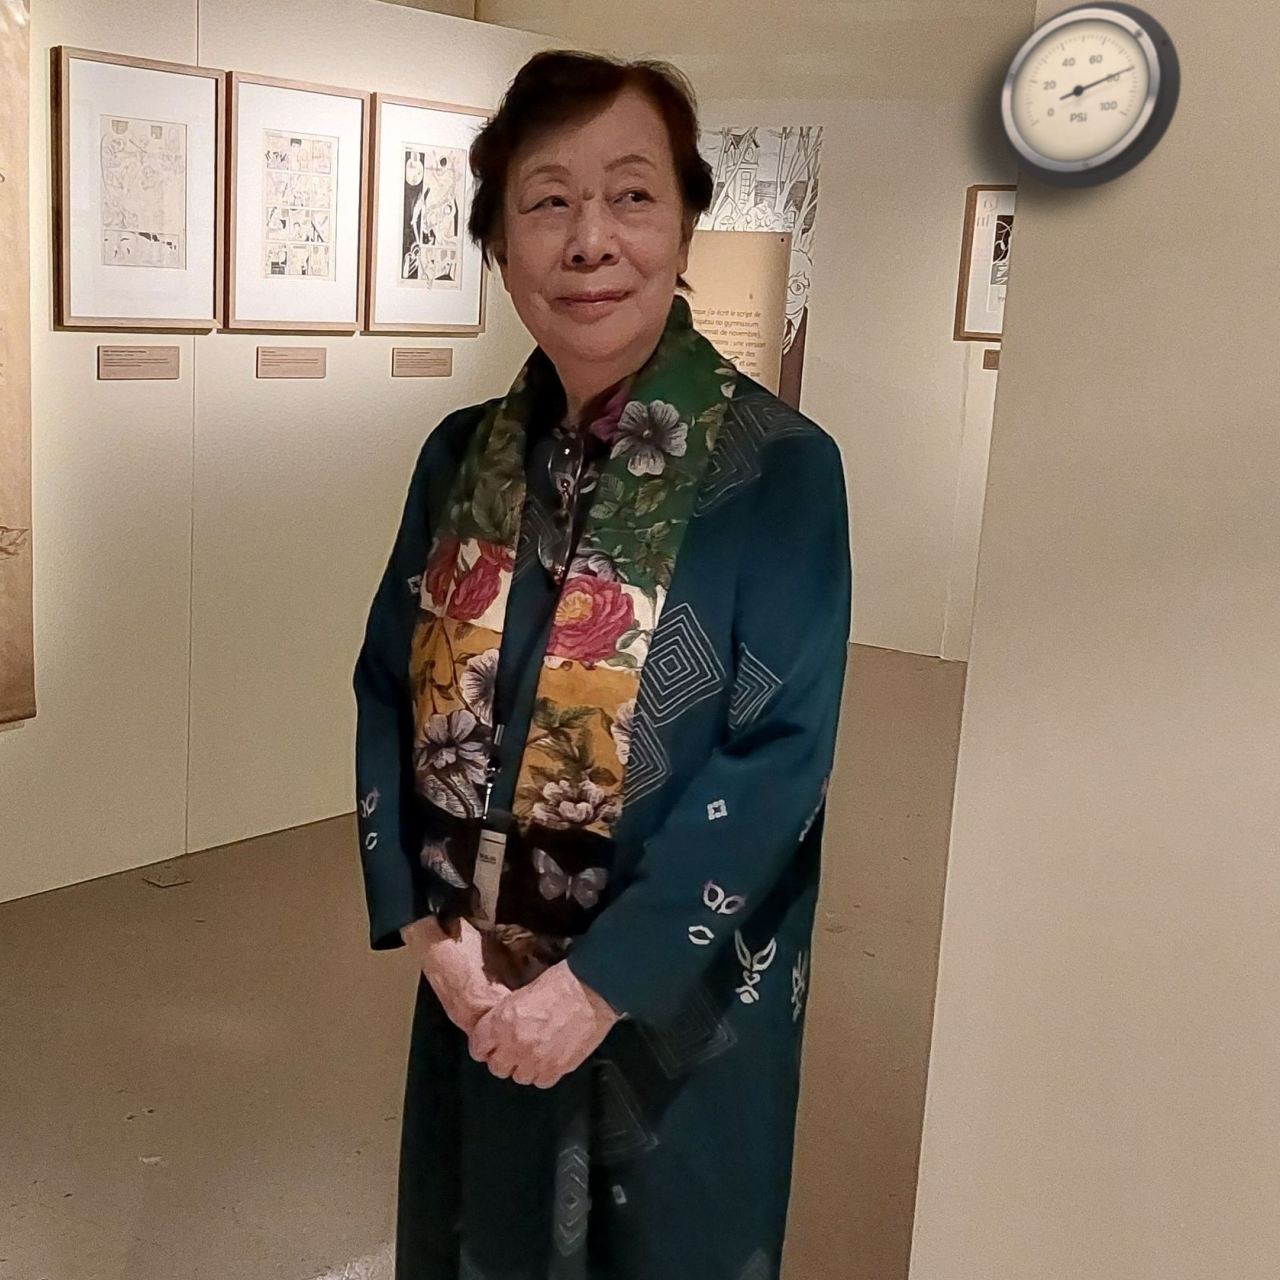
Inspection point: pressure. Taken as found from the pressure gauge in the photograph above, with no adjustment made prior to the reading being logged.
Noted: 80 psi
